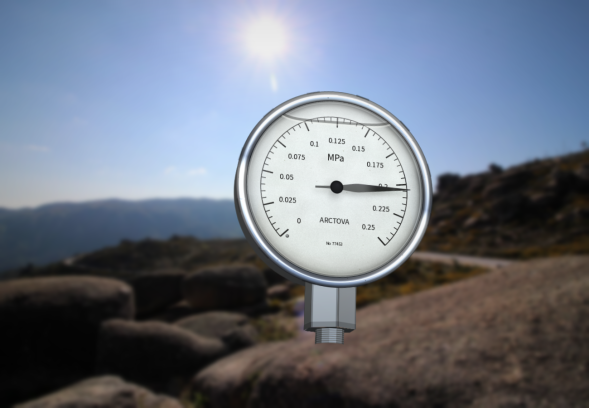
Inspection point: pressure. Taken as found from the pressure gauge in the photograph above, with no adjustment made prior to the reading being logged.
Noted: 0.205 MPa
